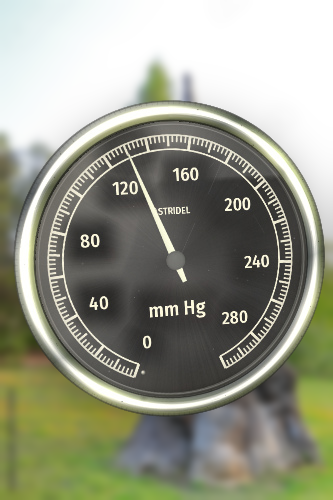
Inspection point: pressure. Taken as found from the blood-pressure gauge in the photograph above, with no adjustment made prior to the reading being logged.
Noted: 130 mmHg
